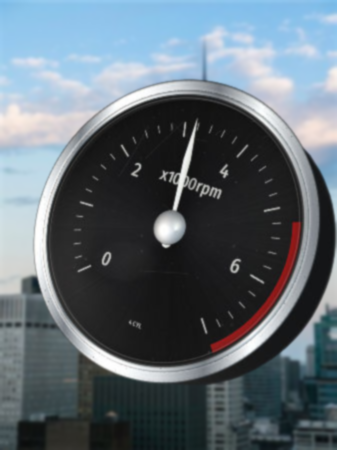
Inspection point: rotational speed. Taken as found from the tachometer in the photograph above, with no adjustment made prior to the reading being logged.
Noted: 3200 rpm
